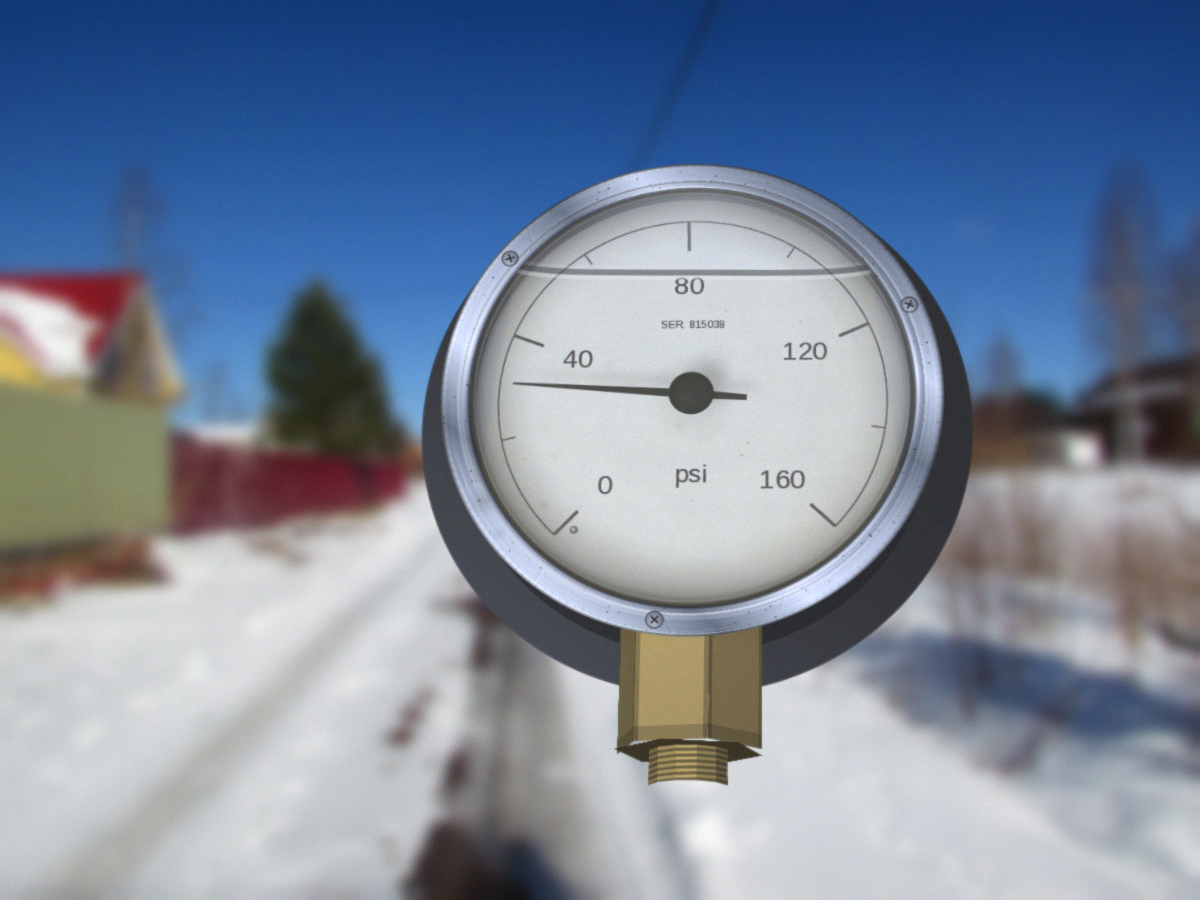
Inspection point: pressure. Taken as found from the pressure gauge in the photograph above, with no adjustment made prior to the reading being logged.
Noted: 30 psi
